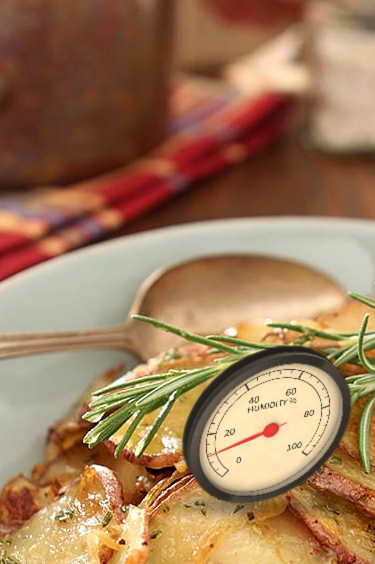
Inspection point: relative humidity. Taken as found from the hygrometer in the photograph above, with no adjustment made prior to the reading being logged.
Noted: 12 %
